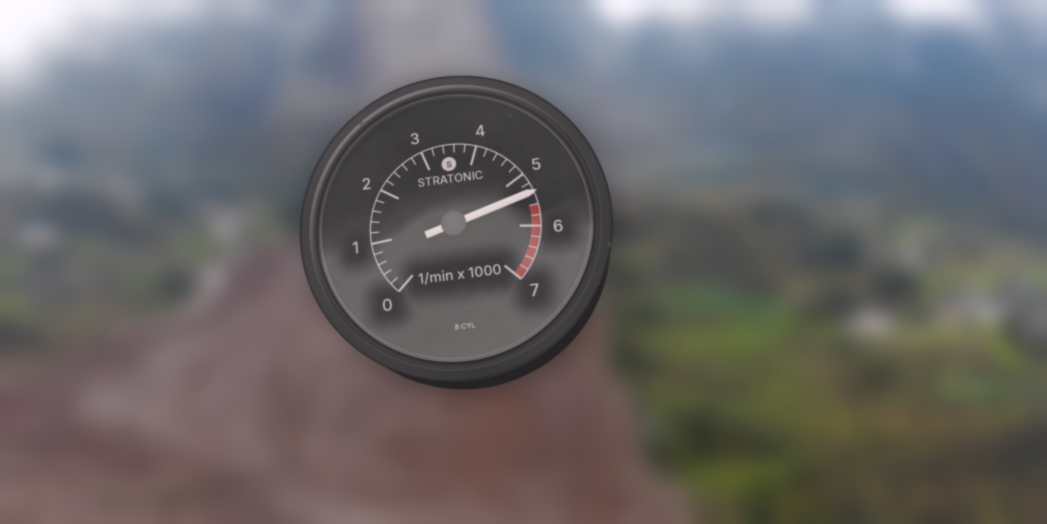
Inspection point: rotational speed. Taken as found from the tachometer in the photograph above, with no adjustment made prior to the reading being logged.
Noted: 5400 rpm
